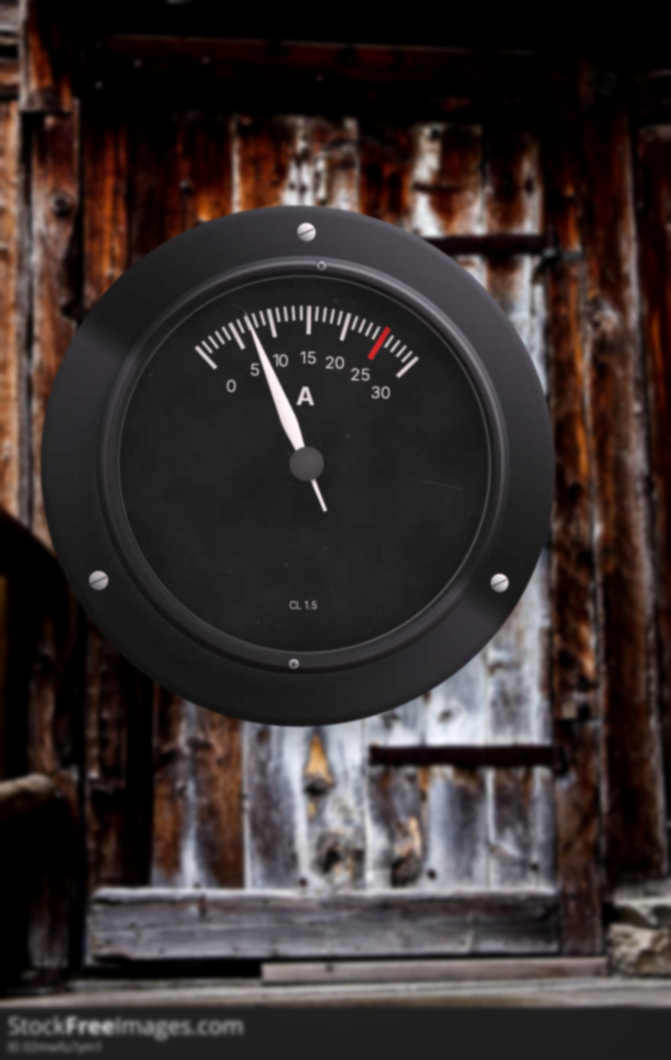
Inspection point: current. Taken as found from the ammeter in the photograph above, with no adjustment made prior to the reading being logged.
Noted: 7 A
